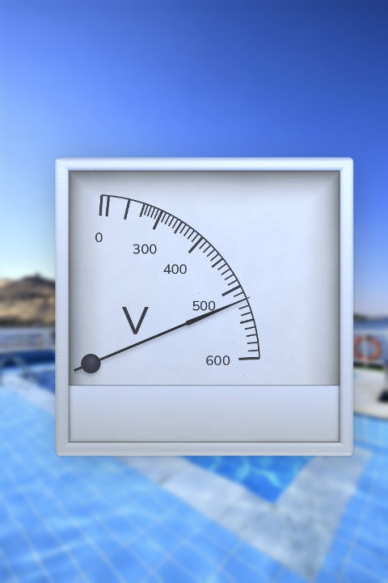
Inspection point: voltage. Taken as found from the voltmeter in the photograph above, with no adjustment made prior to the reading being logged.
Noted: 520 V
